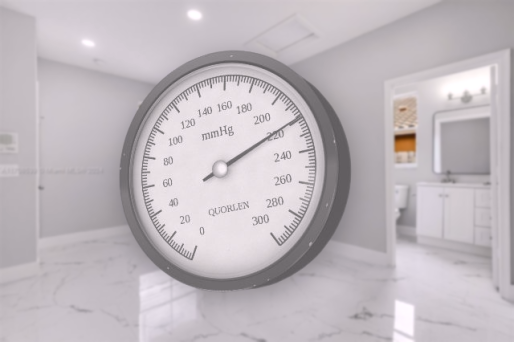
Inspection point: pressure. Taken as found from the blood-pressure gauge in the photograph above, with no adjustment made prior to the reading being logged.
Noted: 220 mmHg
